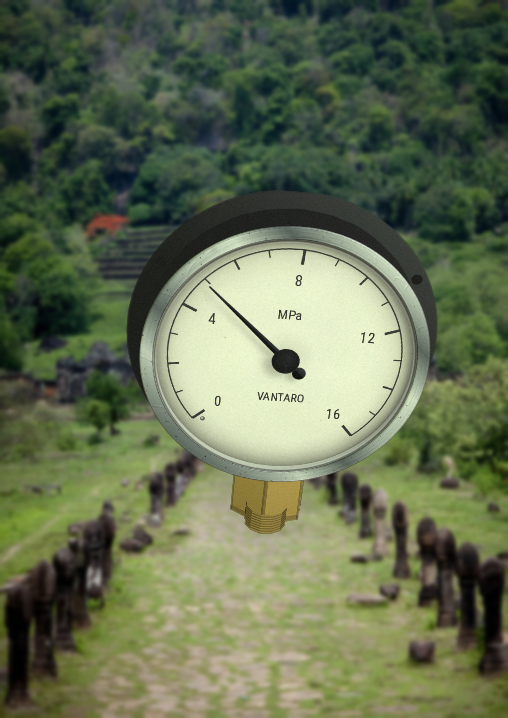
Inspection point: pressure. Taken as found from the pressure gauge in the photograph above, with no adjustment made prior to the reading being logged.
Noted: 5 MPa
